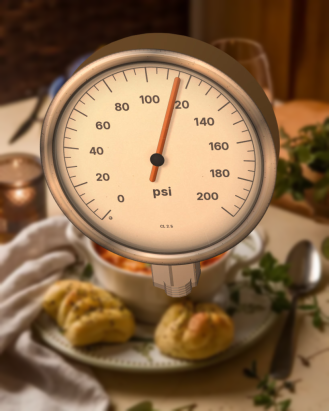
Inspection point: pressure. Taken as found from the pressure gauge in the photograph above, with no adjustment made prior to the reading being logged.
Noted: 115 psi
